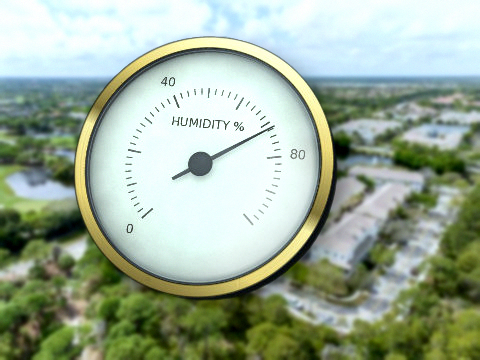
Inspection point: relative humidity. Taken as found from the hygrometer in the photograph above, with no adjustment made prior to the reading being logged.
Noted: 72 %
